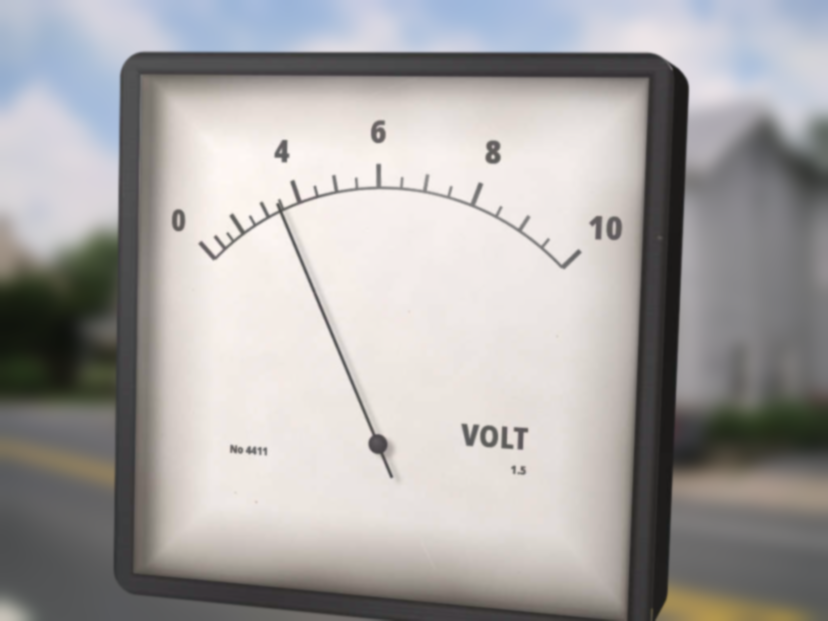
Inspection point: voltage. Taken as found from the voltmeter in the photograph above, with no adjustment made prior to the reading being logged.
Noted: 3.5 V
